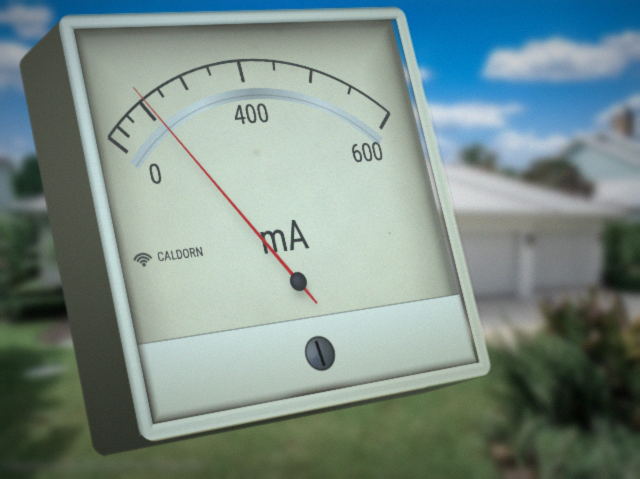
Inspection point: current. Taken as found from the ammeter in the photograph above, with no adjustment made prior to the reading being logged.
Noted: 200 mA
